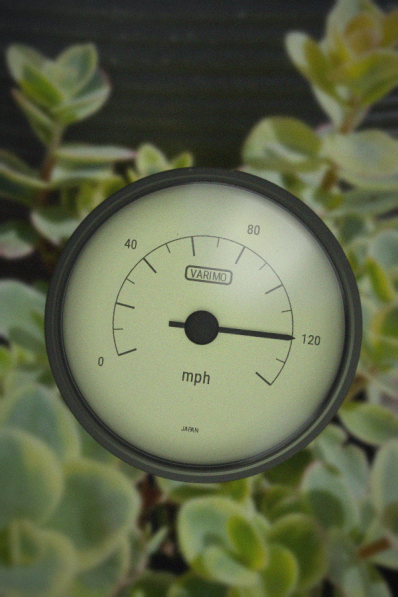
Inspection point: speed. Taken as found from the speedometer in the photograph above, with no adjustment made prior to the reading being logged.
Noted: 120 mph
